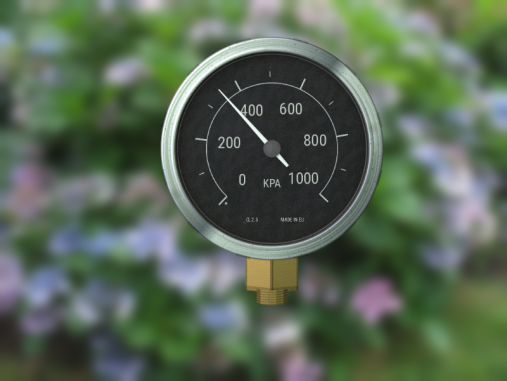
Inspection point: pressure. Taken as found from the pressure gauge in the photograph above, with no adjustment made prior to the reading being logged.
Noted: 350 kPa
